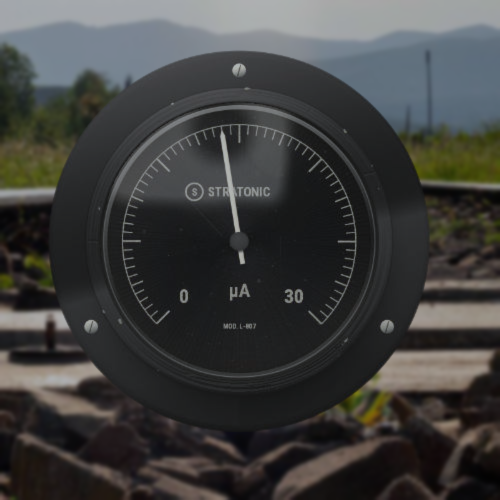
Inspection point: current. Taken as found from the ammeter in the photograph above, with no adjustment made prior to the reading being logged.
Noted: 14 µA
